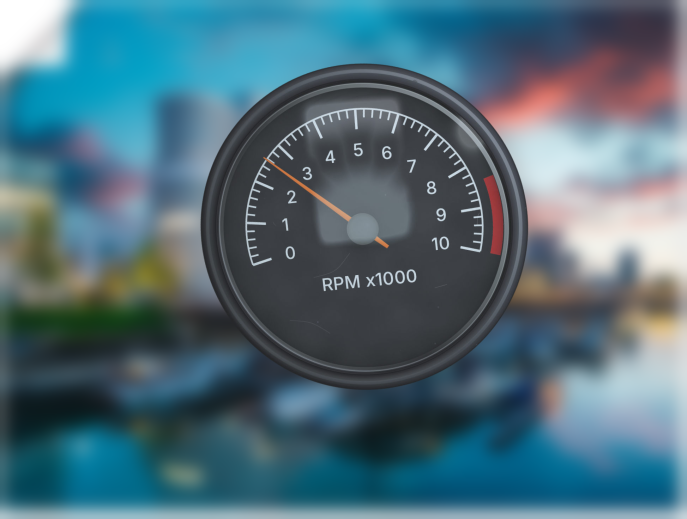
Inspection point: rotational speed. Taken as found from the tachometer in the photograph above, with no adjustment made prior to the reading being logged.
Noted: 2600 rpm
